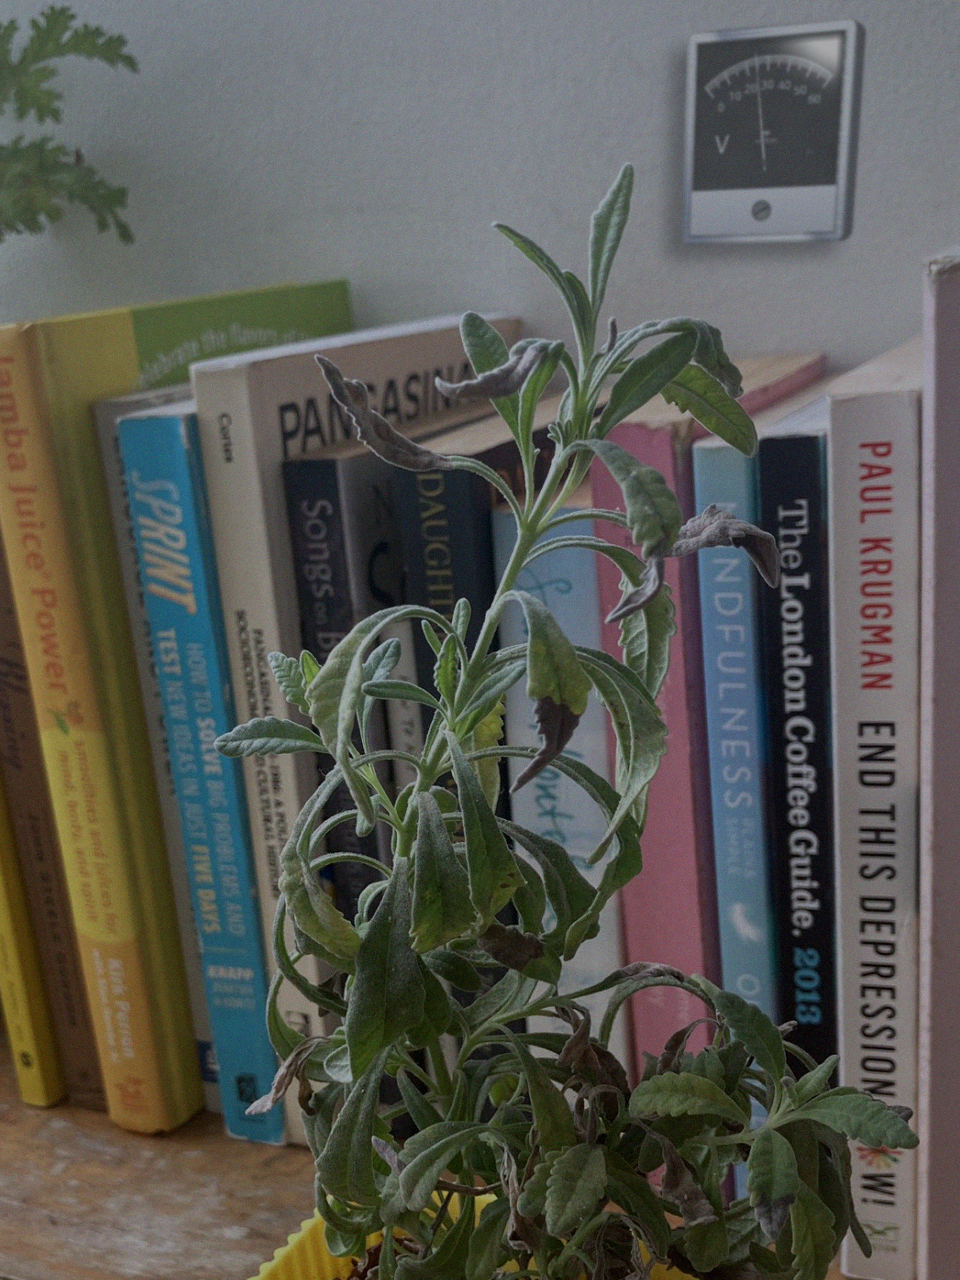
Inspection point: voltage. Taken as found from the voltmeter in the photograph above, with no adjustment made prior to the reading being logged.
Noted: 25 V
